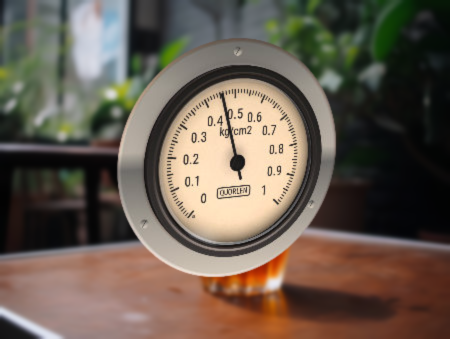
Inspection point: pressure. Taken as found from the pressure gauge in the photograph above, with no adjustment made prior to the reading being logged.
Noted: 0.45 kg/cm²
